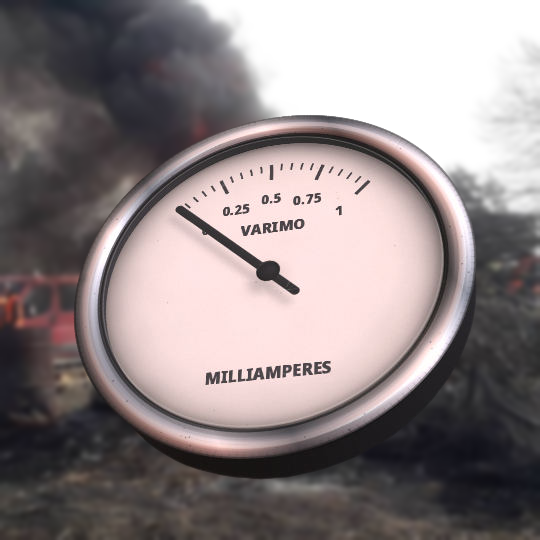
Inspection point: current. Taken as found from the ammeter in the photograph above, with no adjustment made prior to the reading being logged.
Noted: 0 mA
